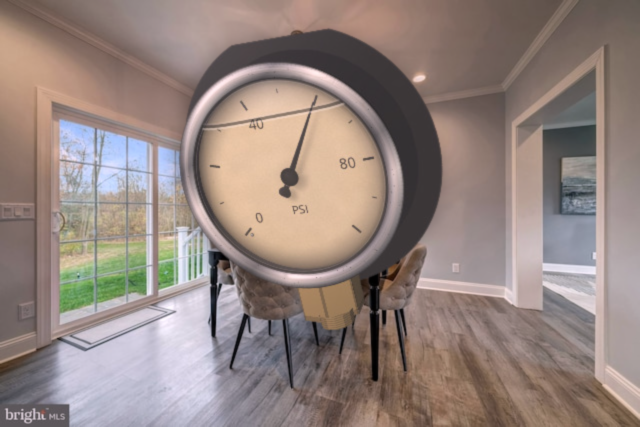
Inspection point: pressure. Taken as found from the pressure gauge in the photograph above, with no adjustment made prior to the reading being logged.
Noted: 60 psi
